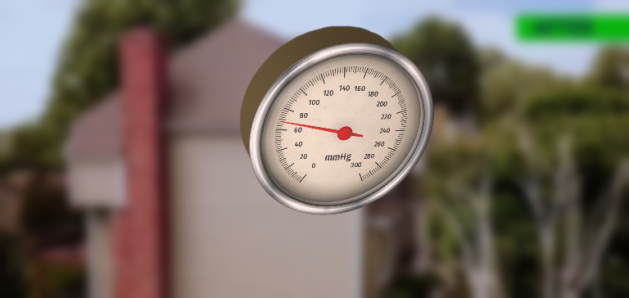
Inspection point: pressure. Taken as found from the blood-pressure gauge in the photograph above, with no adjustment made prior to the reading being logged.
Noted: 70 mmHg
